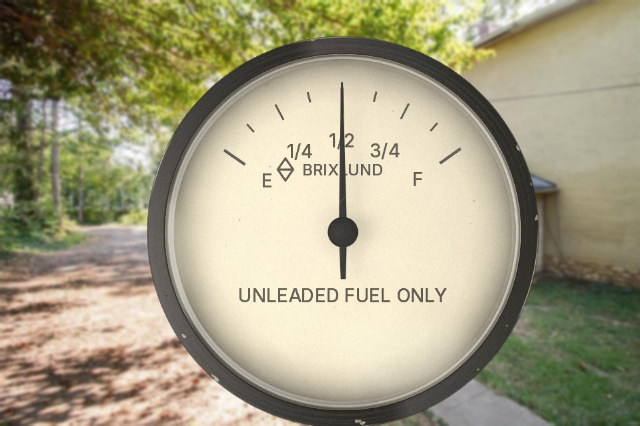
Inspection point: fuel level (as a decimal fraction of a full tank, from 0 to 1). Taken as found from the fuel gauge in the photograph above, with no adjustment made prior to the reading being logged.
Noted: 0.5
